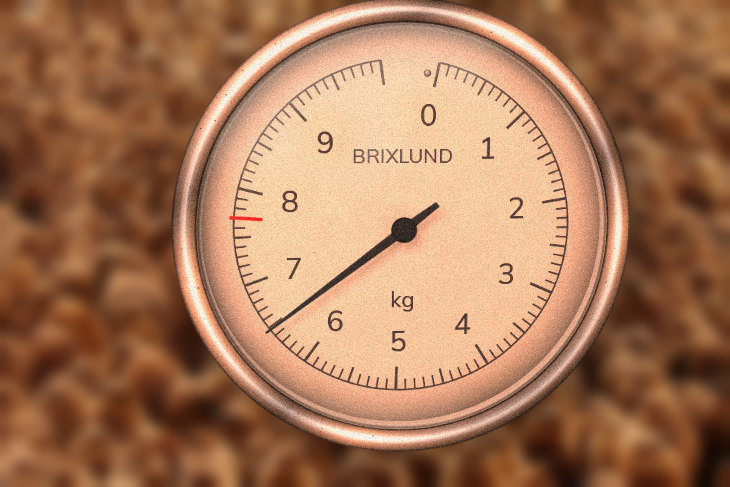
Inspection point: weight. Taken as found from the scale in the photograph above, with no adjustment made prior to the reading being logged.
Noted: 6.5 kg
